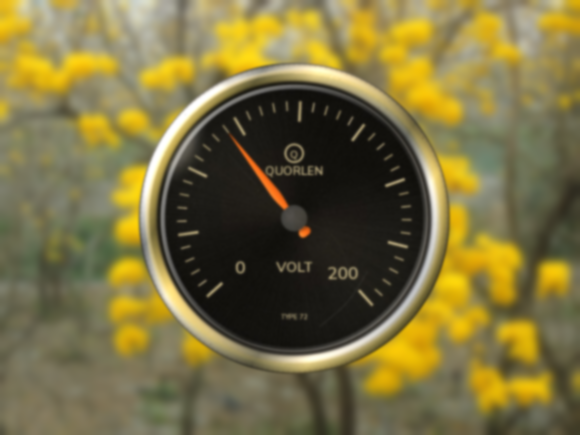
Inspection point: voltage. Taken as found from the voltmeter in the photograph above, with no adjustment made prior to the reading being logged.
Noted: 70 V
